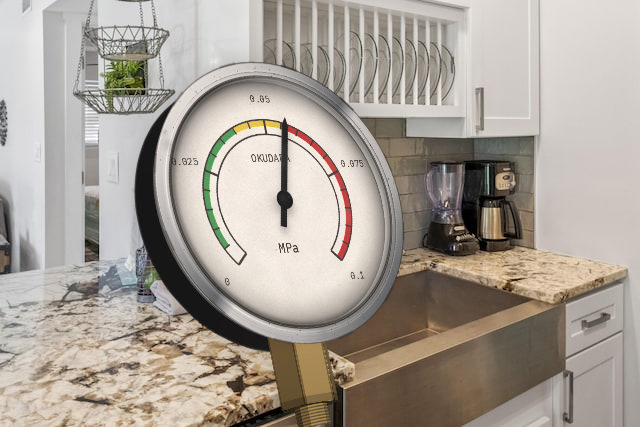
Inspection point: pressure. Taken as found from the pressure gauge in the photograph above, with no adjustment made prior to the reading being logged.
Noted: 0.055 MPa
